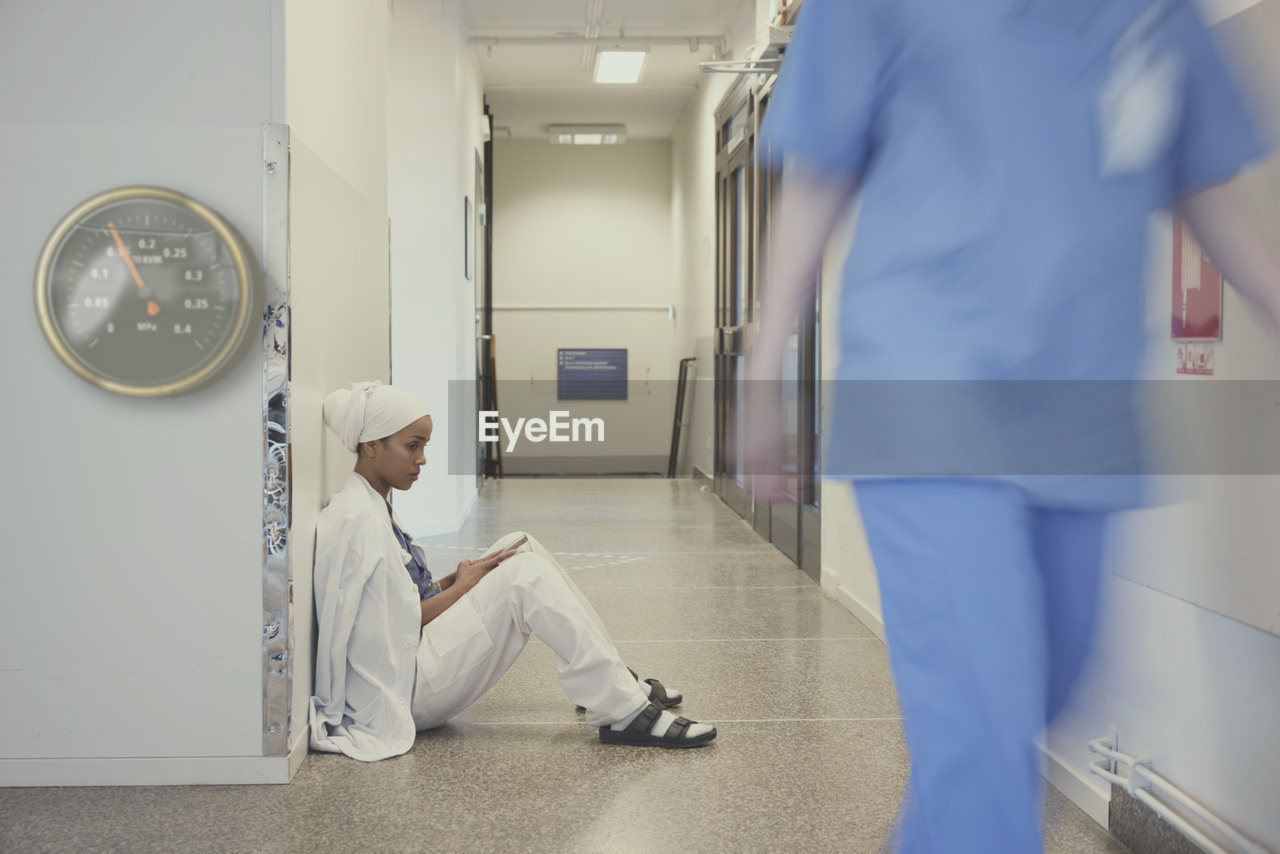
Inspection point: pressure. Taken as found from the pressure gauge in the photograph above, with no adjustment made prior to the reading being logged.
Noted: 0.16 MPa
